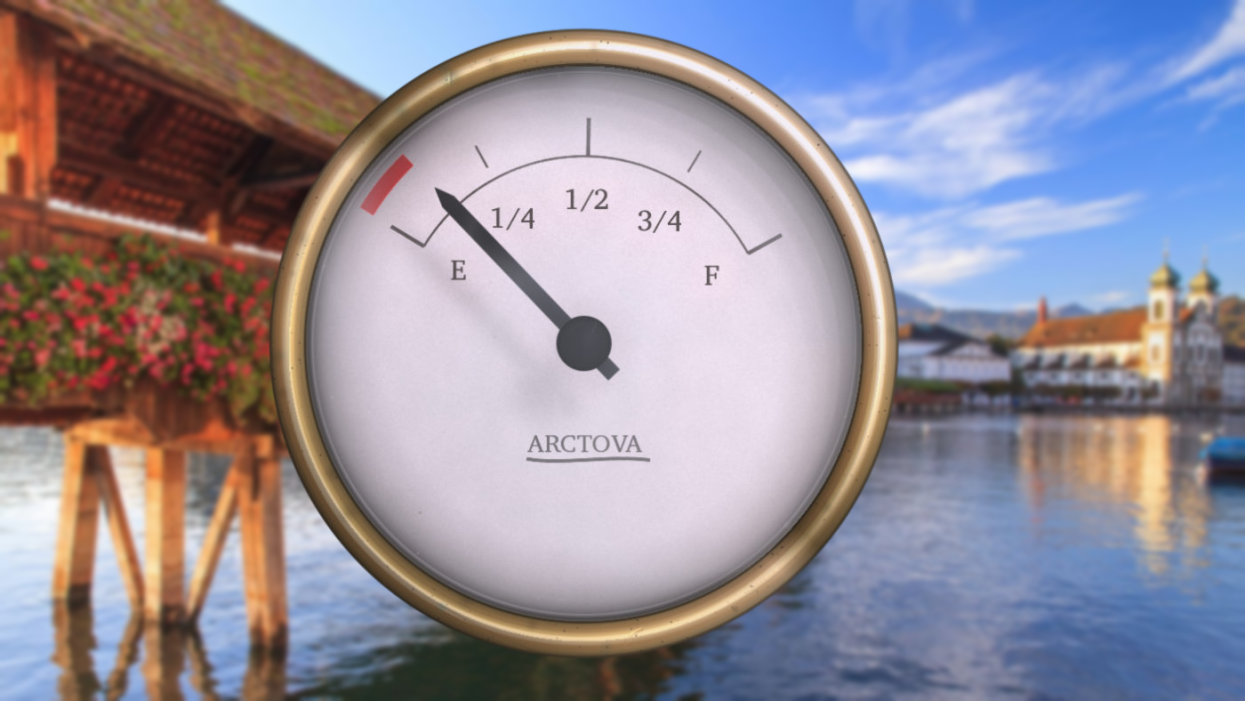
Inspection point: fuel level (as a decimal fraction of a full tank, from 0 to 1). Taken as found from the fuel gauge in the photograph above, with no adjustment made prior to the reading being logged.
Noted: 0.125
